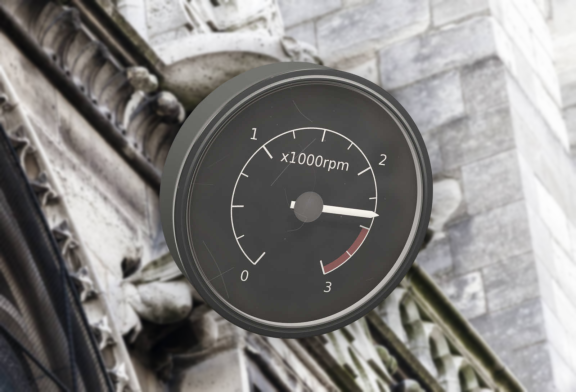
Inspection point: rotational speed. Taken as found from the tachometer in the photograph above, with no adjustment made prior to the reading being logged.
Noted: 2375 rpm
